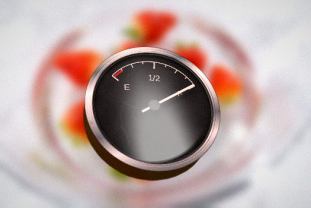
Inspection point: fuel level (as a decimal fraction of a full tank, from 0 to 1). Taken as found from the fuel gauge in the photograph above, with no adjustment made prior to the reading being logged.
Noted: 1
